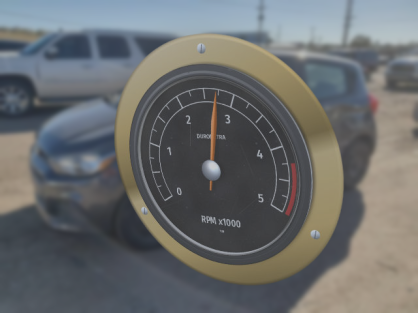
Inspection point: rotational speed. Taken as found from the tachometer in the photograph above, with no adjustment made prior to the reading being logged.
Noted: 2750 rpm
